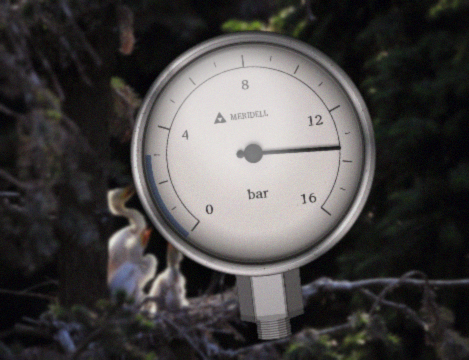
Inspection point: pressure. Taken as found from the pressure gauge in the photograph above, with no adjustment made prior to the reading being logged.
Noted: 13.5 bar
